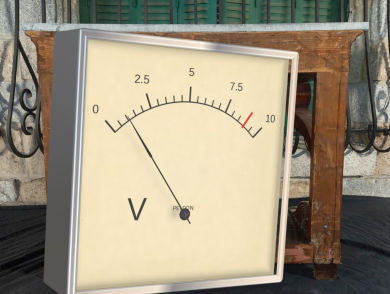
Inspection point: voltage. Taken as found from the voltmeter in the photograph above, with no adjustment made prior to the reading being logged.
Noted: 1 V
